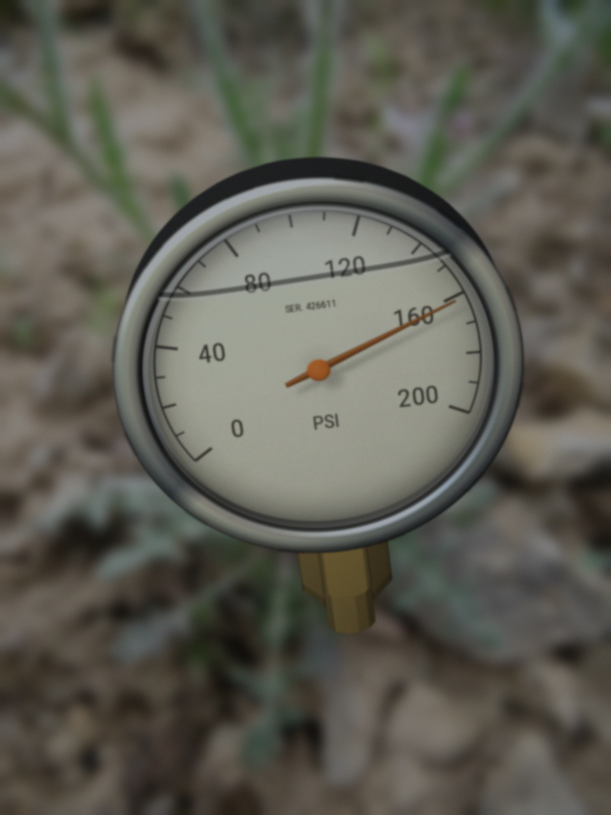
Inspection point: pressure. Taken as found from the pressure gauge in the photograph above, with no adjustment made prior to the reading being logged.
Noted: 160 psi
